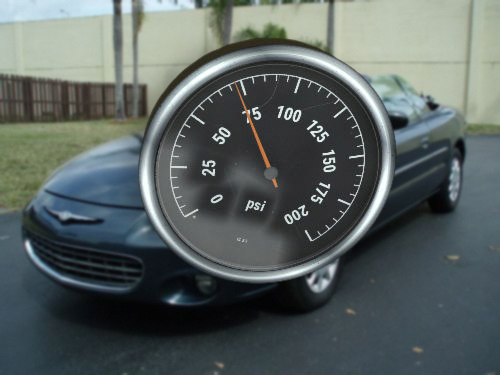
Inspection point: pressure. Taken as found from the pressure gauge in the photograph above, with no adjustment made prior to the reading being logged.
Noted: 72.5 psi
